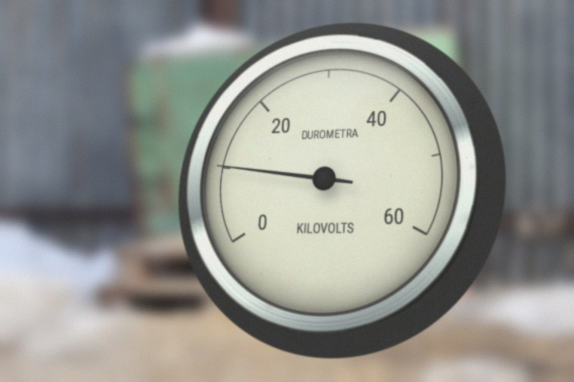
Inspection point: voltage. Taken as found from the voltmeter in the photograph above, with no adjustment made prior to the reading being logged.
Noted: 10 kV
